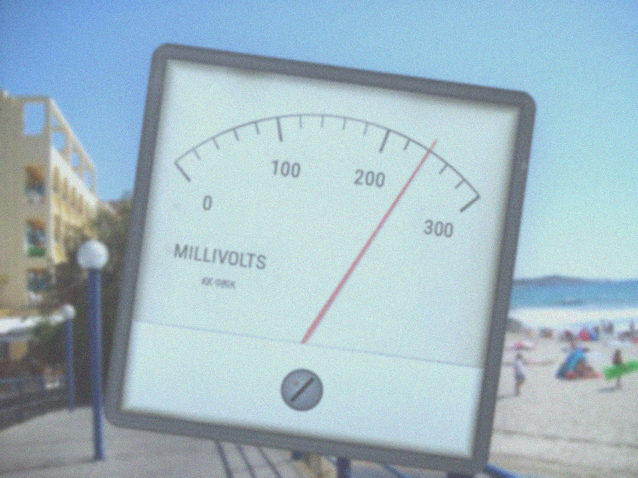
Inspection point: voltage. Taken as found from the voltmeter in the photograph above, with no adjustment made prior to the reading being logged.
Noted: 240 mV
